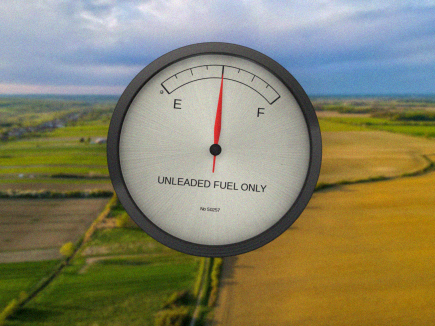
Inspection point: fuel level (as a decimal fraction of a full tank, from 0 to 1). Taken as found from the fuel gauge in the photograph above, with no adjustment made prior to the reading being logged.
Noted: 0.5
